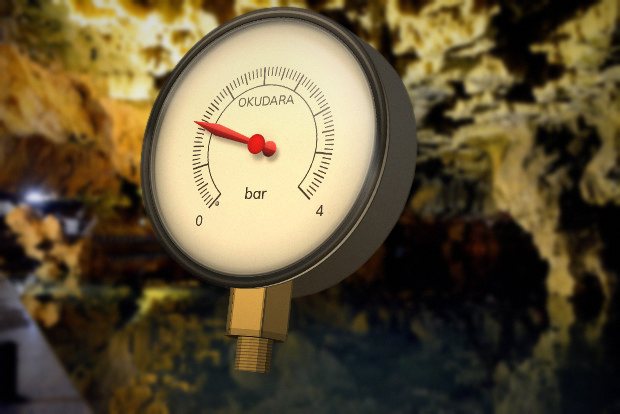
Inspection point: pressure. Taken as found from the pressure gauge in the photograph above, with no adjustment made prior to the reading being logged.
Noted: 1 bar
